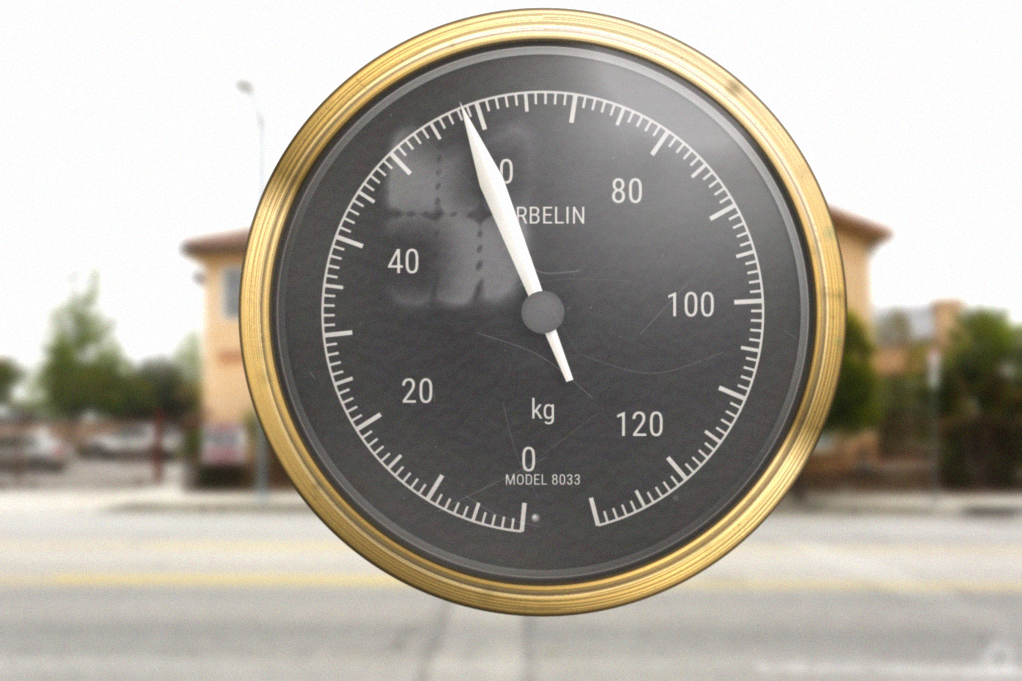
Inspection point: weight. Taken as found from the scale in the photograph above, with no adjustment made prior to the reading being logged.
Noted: 58.5 kg
